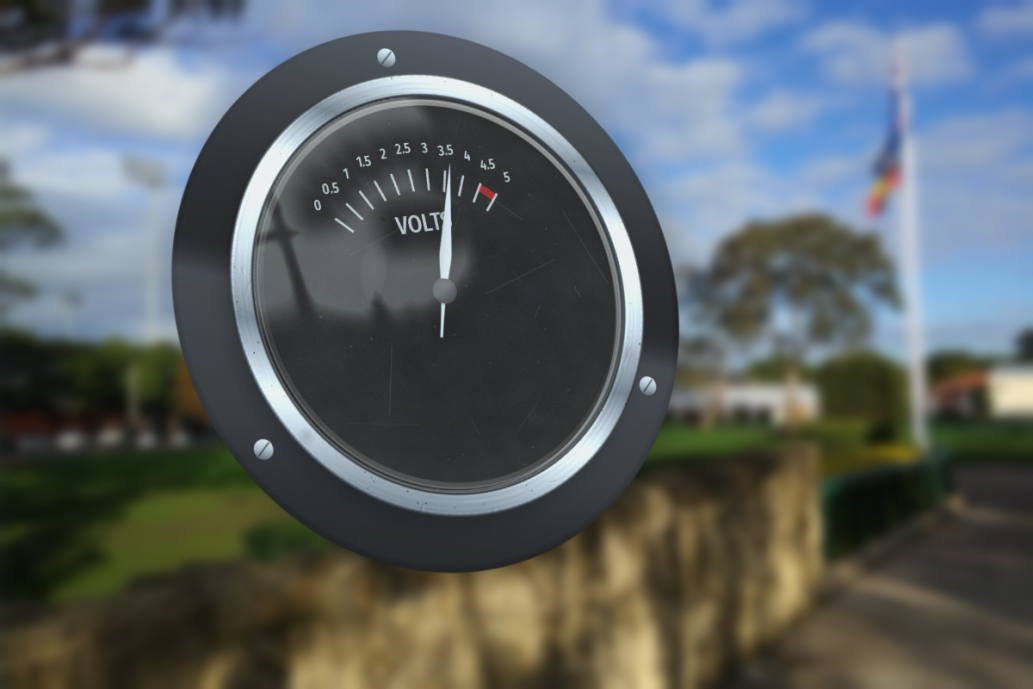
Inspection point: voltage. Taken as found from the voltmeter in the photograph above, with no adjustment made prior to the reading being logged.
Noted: 3.5 V
